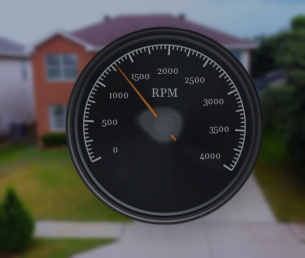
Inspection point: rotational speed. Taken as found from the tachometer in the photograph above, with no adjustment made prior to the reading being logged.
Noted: 1300 rpm
